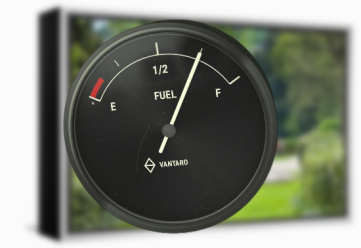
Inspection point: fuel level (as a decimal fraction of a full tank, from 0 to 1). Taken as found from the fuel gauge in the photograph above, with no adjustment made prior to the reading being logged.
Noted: 0.75
